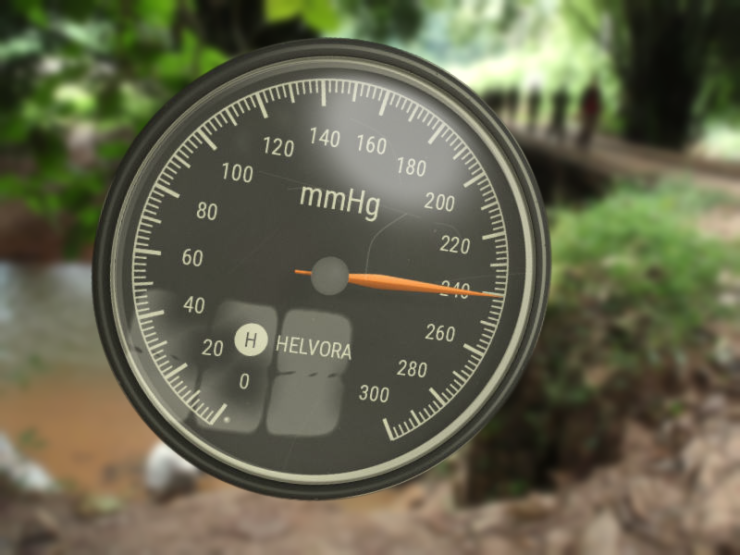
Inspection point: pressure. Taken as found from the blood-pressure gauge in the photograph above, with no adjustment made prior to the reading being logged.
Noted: 240 mmHg
